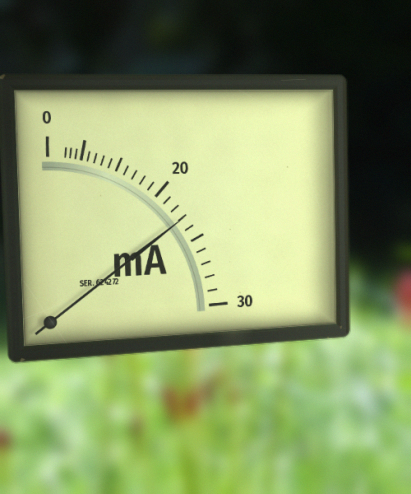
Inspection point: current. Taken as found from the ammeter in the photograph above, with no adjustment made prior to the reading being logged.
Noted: 23 mA
